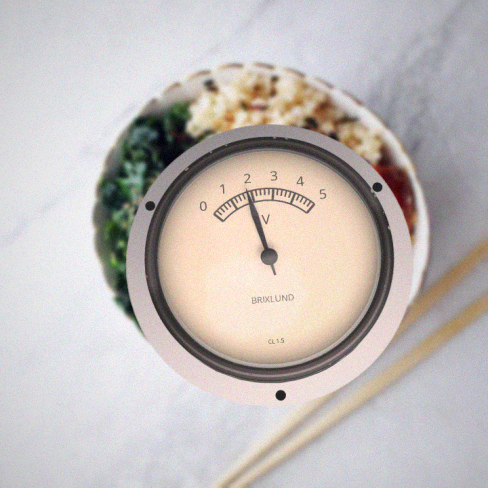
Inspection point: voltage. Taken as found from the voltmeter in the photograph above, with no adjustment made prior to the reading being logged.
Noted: 1.8 V
